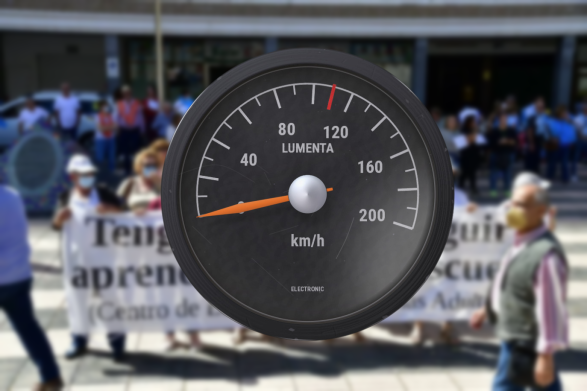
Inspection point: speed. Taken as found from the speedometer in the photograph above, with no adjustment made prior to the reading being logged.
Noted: 0 km/h
